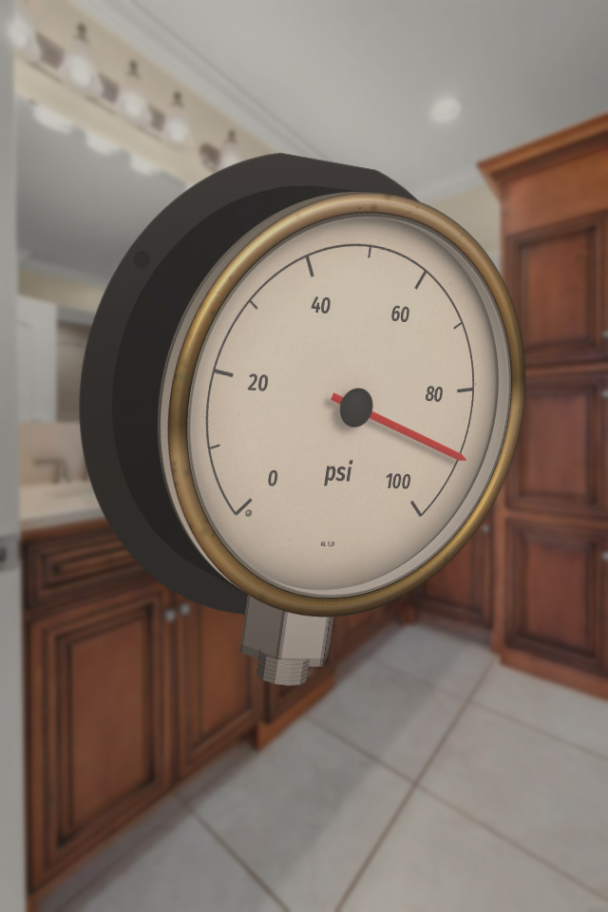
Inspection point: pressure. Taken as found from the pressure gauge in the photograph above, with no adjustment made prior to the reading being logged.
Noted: 90 psi
